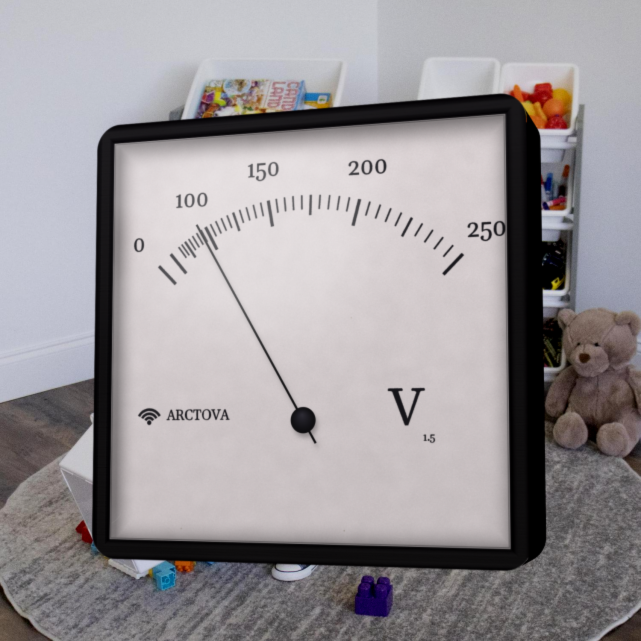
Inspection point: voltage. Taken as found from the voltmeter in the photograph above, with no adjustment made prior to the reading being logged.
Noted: 95 V
